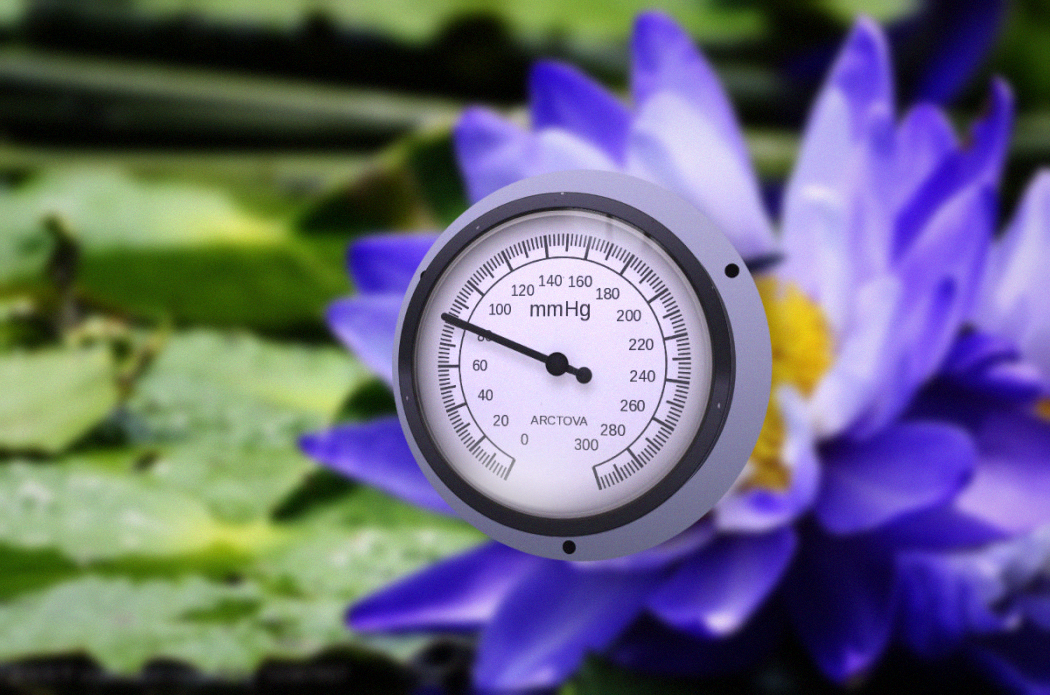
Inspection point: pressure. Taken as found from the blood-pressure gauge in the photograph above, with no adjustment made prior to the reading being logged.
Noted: 82 mmHg
